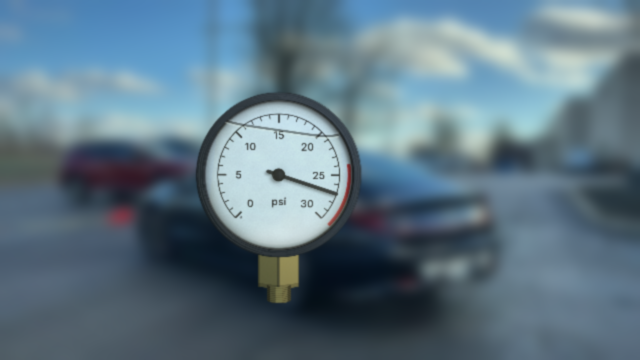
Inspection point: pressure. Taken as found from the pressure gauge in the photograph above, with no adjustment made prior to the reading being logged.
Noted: 27 psi
